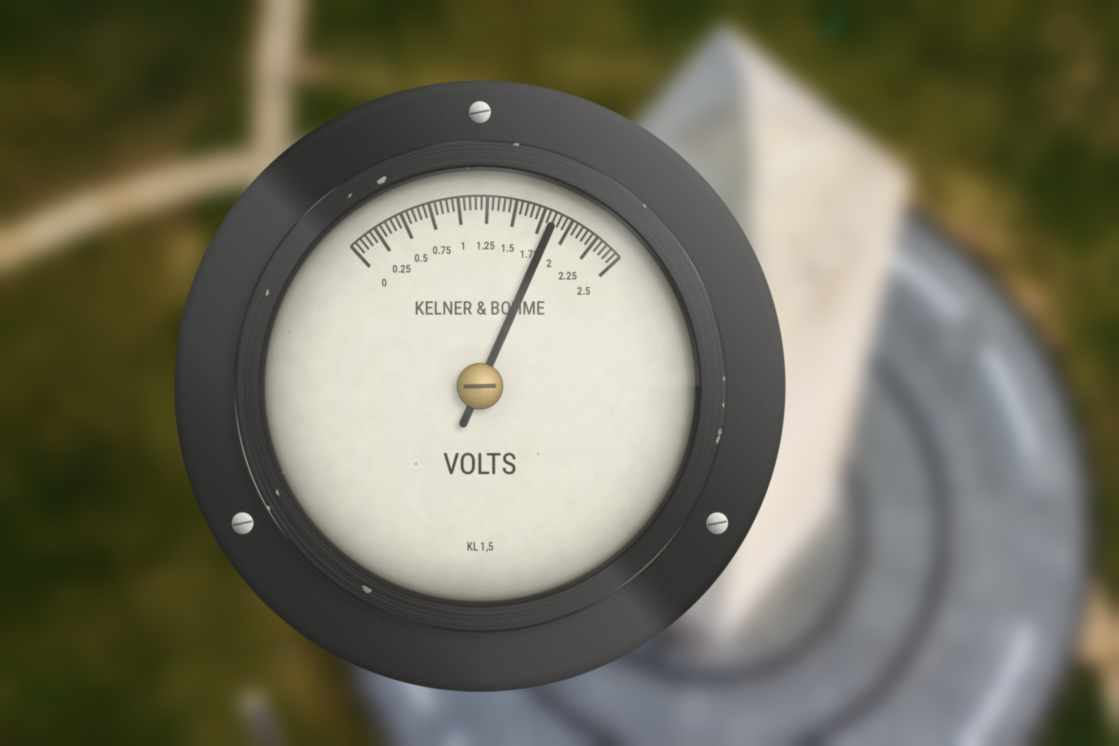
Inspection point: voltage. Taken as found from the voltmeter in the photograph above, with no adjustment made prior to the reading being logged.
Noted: 1.85 V
